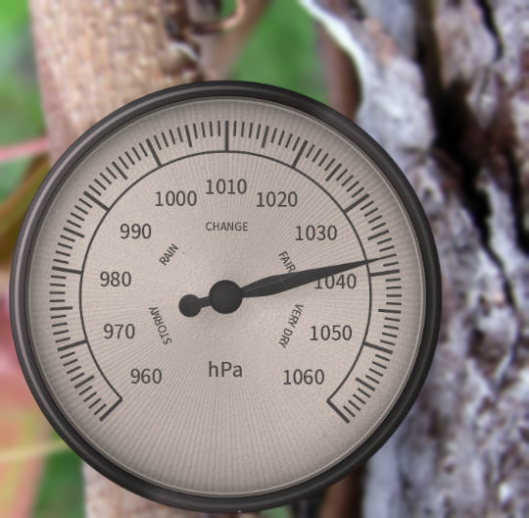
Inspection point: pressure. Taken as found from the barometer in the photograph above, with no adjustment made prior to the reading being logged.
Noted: 1038 hPa
